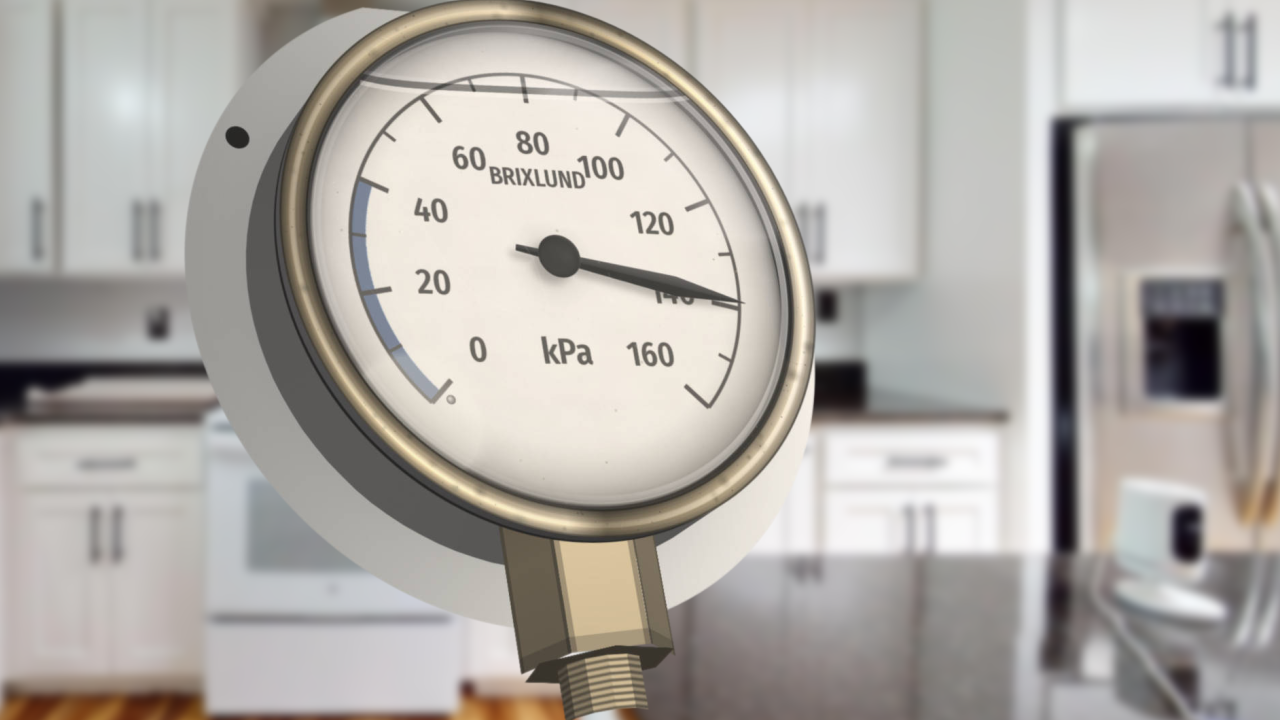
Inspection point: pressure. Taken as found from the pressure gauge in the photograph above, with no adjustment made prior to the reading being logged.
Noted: 140 kPa
